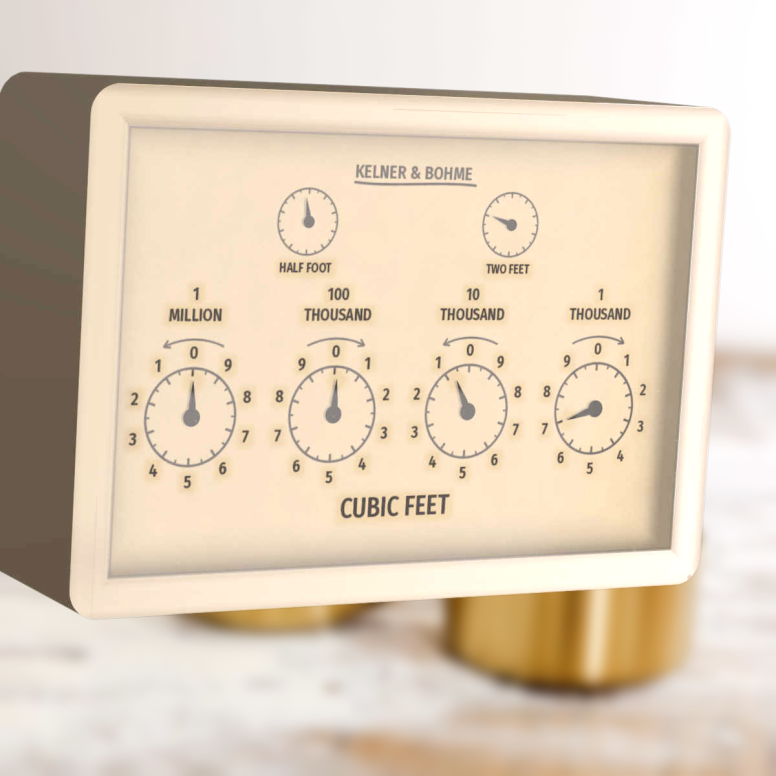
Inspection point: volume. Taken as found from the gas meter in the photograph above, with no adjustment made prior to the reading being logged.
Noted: 700 ft³
